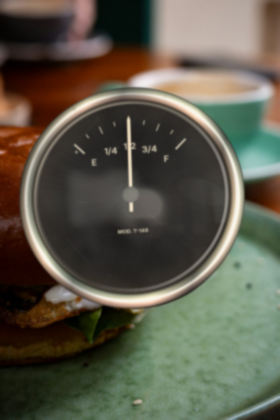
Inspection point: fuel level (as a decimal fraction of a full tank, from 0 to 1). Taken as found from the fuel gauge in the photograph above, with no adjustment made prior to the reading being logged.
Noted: 0.5
